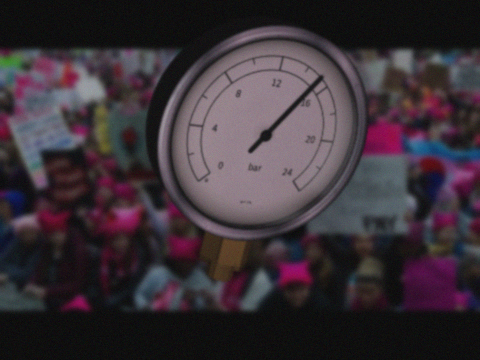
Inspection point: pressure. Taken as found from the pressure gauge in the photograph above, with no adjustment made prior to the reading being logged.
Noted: 15 bar
